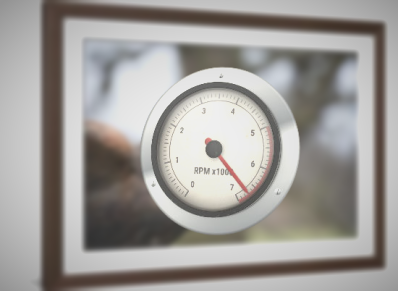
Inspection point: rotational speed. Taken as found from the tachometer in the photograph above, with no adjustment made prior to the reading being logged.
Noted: 6700 rpm
